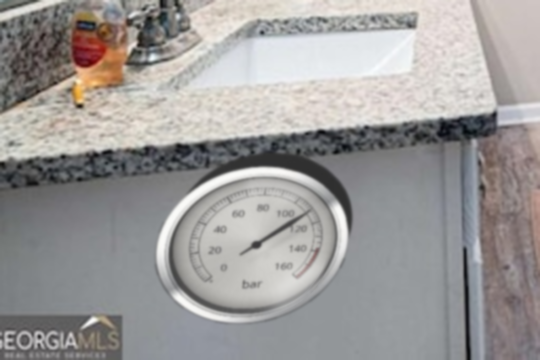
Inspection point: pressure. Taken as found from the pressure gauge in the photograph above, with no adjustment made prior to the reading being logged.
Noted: 110 bar
